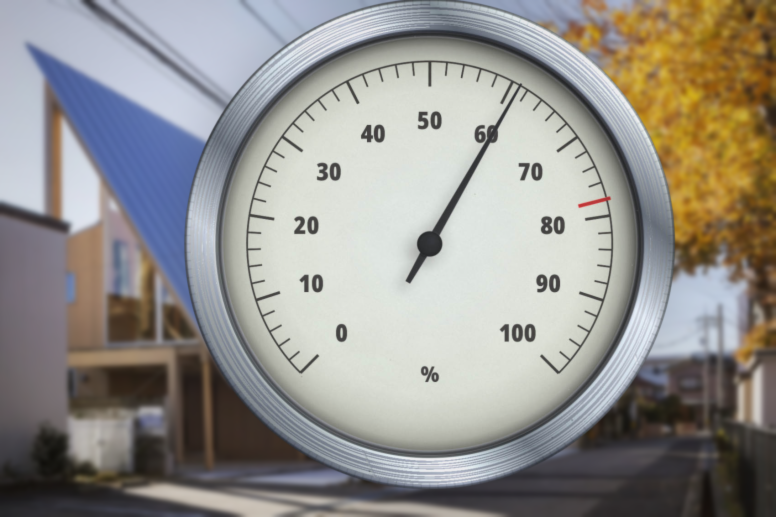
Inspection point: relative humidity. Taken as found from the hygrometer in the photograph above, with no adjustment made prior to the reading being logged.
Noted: 61 %
